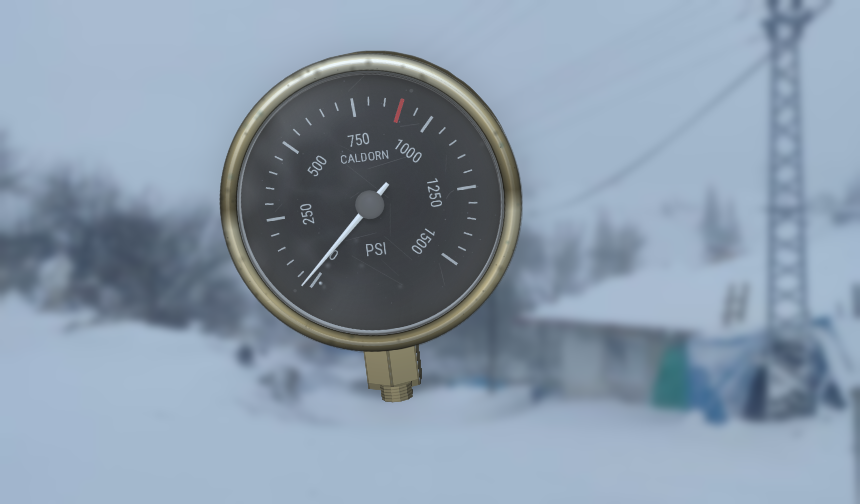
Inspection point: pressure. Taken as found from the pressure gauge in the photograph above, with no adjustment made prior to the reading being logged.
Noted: 25 psi
